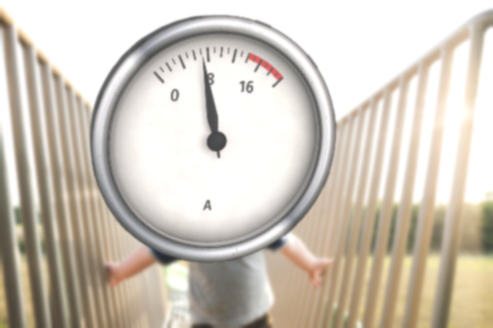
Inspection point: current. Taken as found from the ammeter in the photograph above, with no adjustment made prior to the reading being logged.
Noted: 7 A
